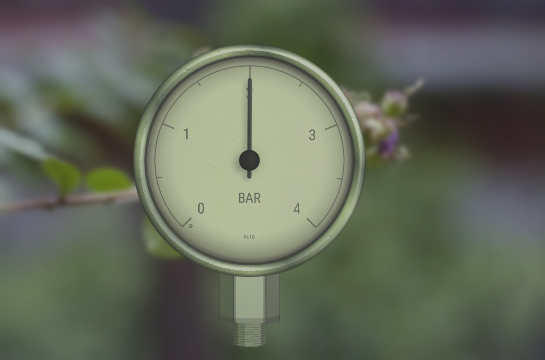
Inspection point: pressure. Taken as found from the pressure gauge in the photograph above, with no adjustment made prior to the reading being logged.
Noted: 2 bar
